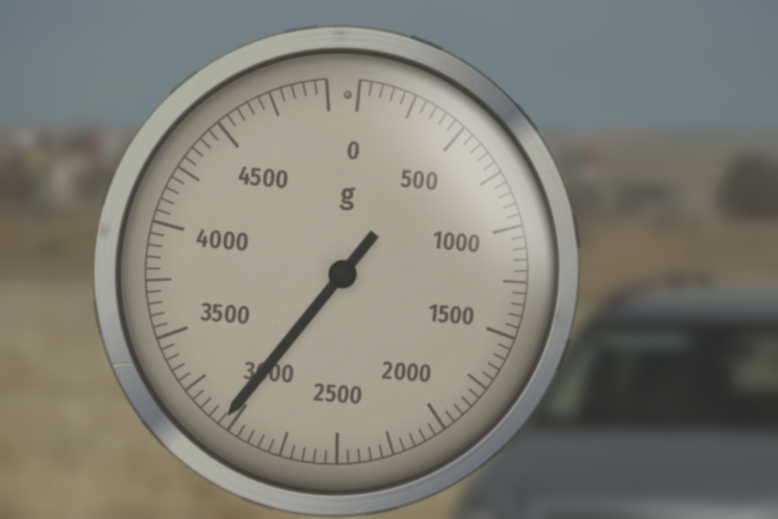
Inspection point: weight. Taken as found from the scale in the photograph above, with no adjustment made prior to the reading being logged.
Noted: 3050 g
